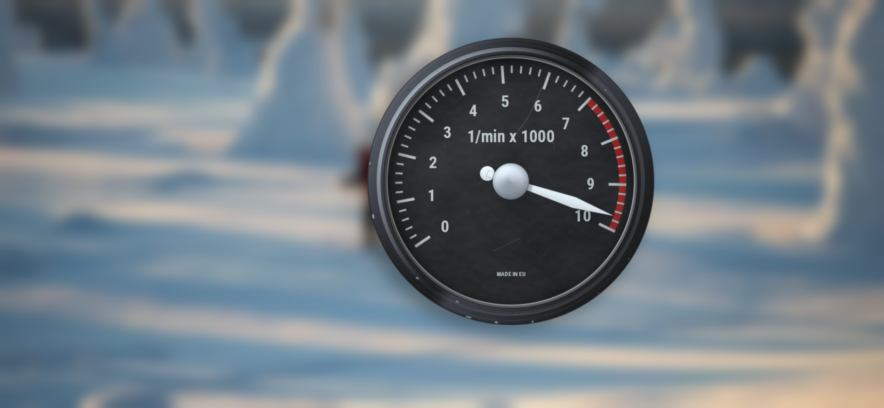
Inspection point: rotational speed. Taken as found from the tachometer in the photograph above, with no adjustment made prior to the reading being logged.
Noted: 9700 rpm
